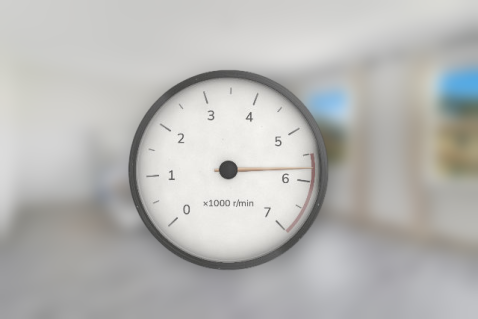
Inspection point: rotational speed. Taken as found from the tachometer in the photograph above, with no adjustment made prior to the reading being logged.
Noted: 5750 rpm
